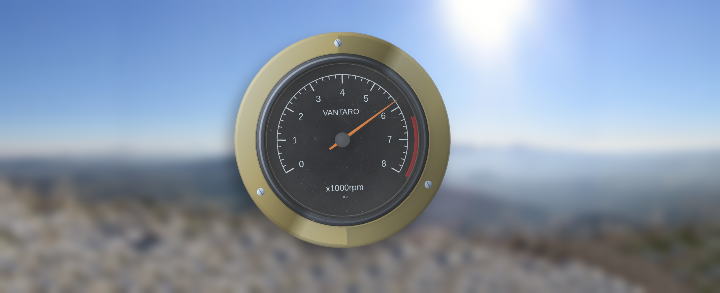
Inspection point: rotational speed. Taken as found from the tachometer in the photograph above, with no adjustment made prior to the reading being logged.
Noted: 5800 rpm
